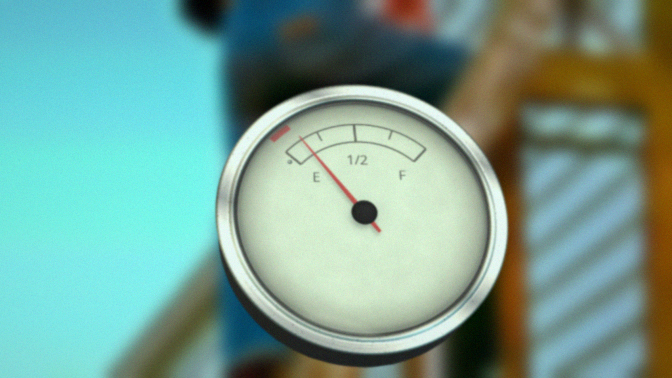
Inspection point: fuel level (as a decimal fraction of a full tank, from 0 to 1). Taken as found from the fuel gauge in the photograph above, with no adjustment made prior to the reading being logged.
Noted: 0.125
